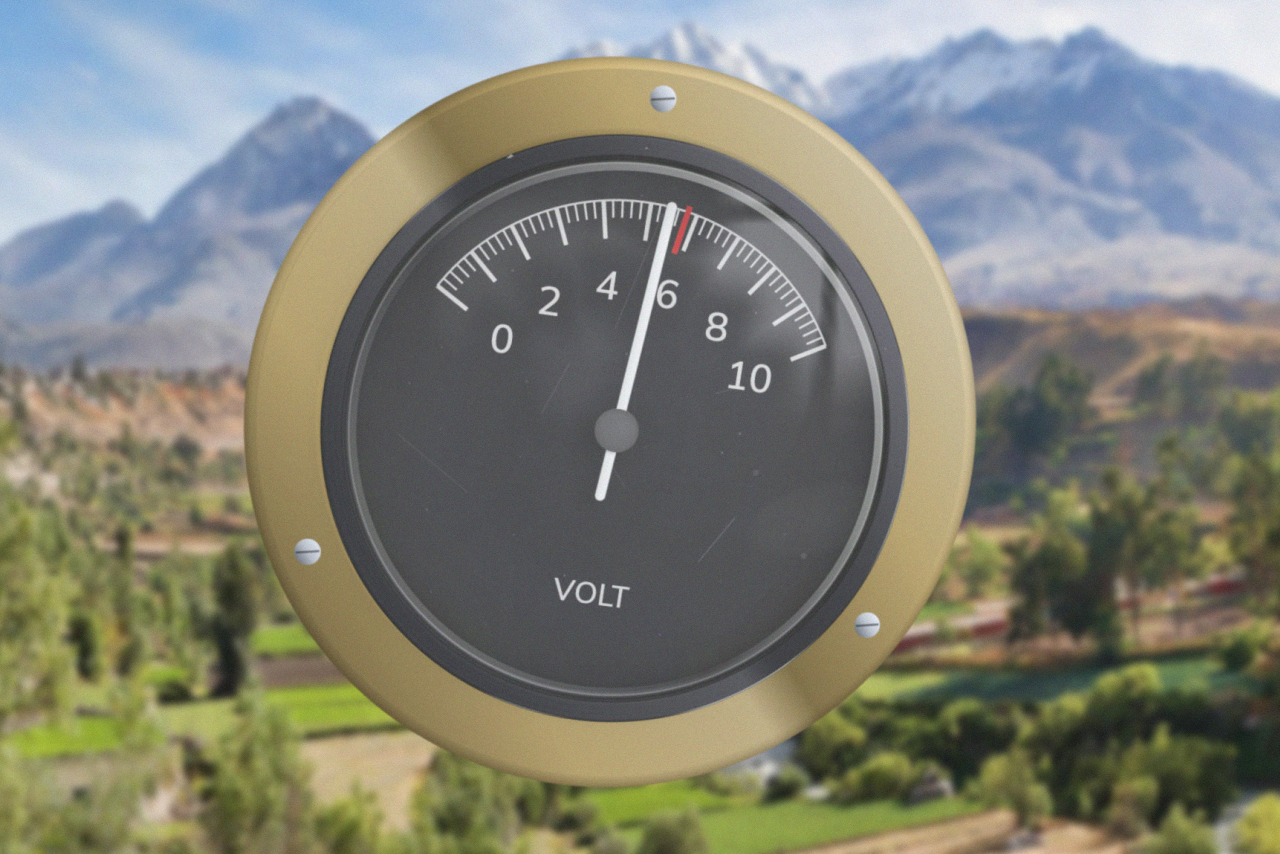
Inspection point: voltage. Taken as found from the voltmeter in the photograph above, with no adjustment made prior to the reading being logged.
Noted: 5.4 V
